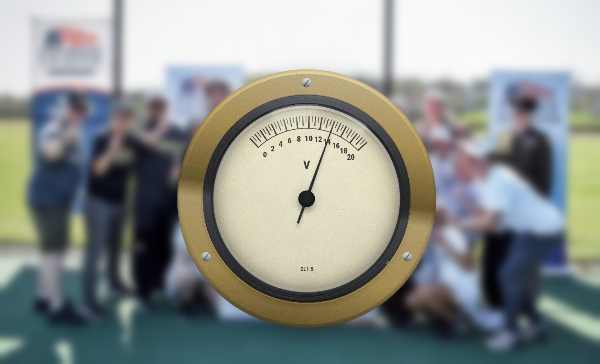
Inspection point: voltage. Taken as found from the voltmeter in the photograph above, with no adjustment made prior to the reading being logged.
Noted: 14 V
